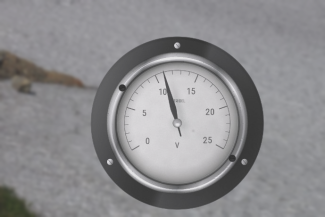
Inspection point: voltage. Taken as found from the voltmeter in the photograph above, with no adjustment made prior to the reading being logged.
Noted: 11 V
